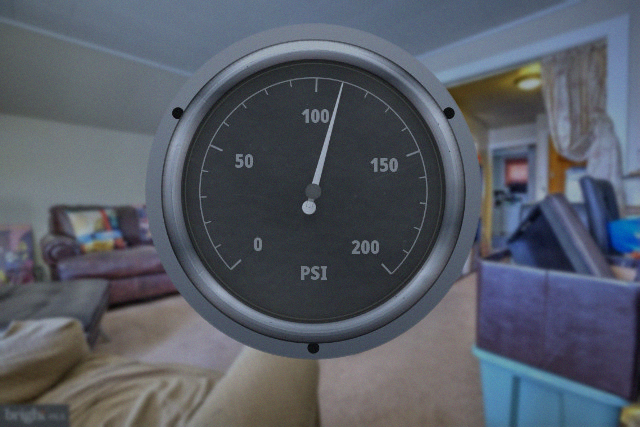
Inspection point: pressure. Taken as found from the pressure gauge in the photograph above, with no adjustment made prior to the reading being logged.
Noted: 110 psi
